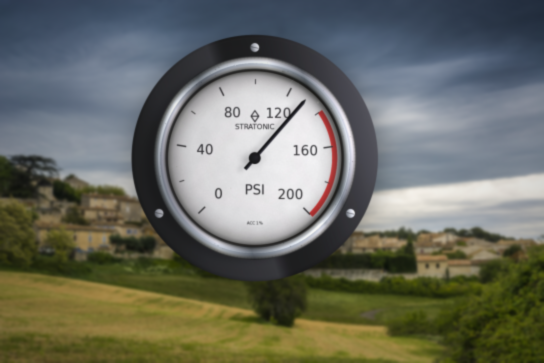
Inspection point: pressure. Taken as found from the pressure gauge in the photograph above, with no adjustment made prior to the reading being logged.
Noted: 130 psi
